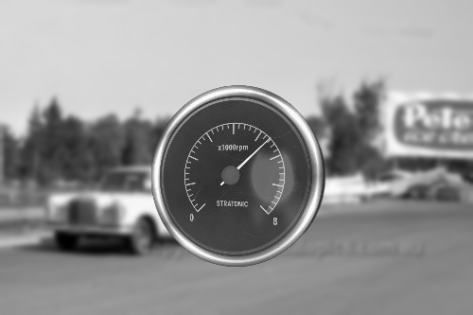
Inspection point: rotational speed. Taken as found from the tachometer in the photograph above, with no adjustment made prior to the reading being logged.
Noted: 5400 rpm
